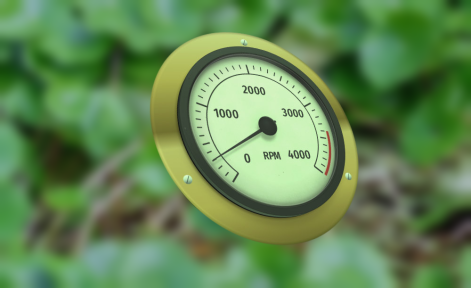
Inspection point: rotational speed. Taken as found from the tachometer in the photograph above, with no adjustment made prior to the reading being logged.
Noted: 300 rpm
